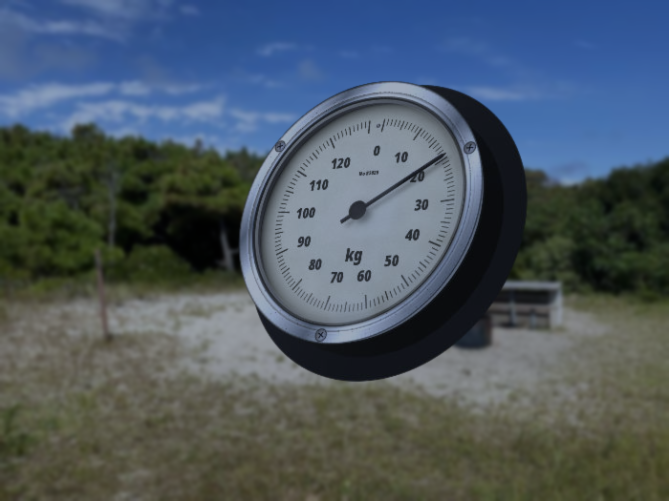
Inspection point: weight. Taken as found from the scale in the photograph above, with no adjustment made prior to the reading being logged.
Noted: 20 kg
